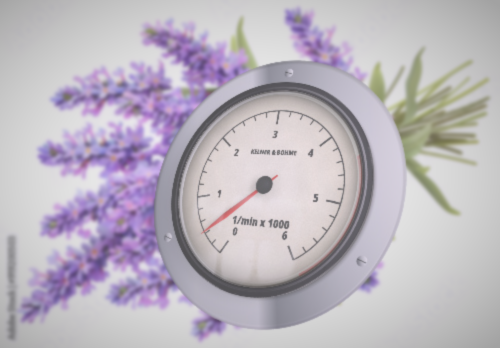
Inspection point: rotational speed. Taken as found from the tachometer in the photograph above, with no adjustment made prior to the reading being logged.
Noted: 400 rpm
